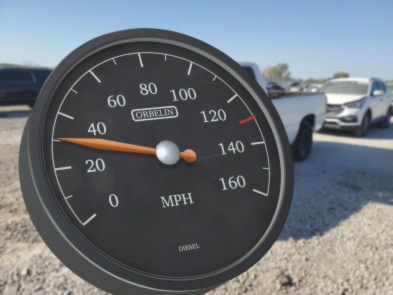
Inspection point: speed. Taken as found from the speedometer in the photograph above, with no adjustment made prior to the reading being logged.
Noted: 30 mph
